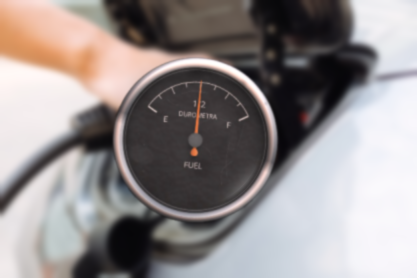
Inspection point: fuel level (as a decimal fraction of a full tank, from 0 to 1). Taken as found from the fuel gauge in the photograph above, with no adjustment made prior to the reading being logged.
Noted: 0.5
